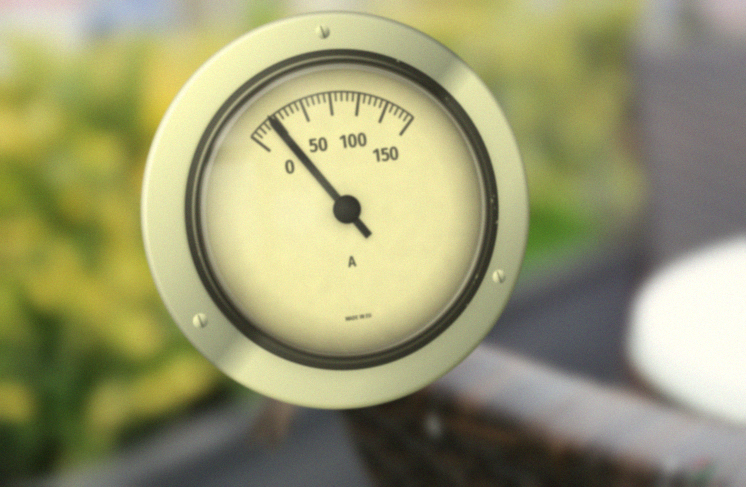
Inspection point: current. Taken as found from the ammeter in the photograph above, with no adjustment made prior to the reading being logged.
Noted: 20 A
